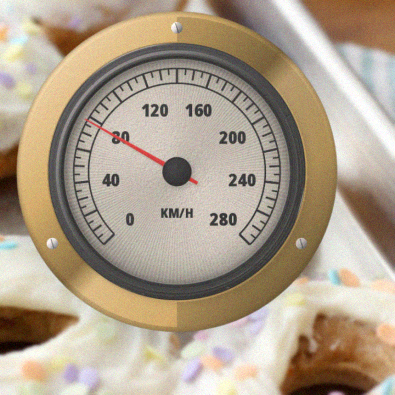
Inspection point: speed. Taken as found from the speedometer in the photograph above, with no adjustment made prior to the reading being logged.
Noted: 77.5 km/h
